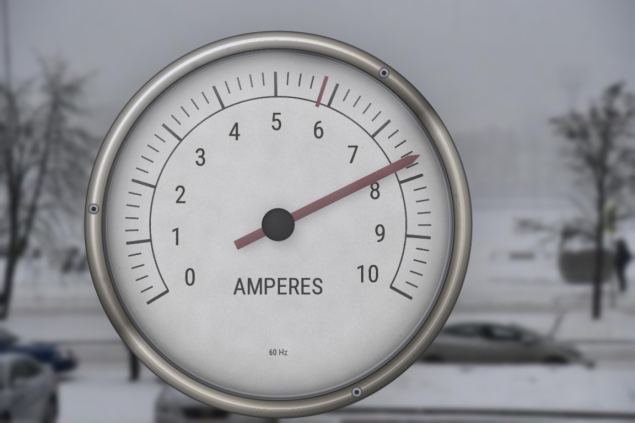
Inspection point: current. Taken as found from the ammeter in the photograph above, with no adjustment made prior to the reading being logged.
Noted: 7.7 A
